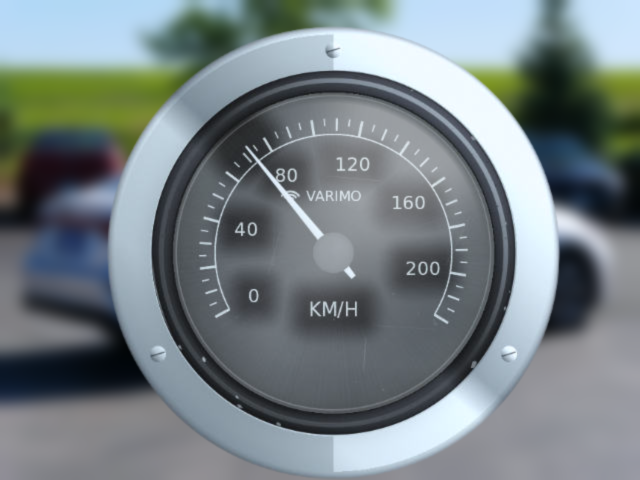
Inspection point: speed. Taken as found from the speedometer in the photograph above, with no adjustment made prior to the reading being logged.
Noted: 72.5 km/h
